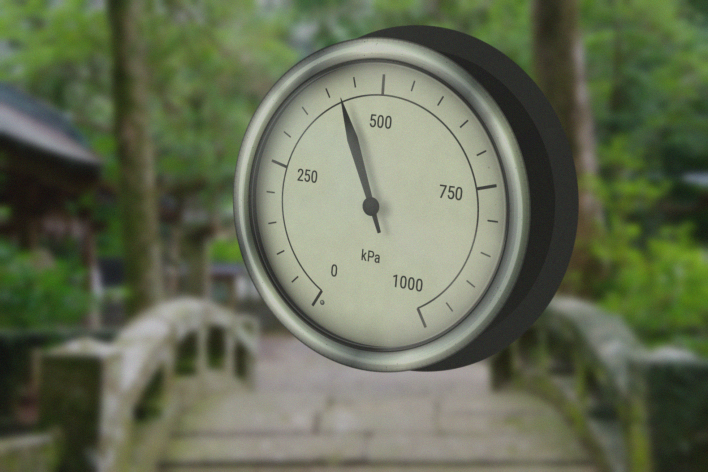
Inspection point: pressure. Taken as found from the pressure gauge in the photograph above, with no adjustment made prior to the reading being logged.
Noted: 425 kPa
